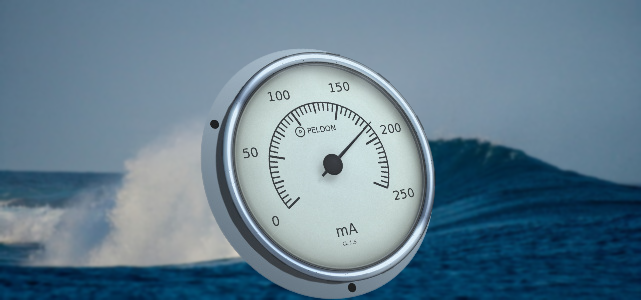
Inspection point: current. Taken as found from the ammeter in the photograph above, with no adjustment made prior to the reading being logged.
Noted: 185 mA
